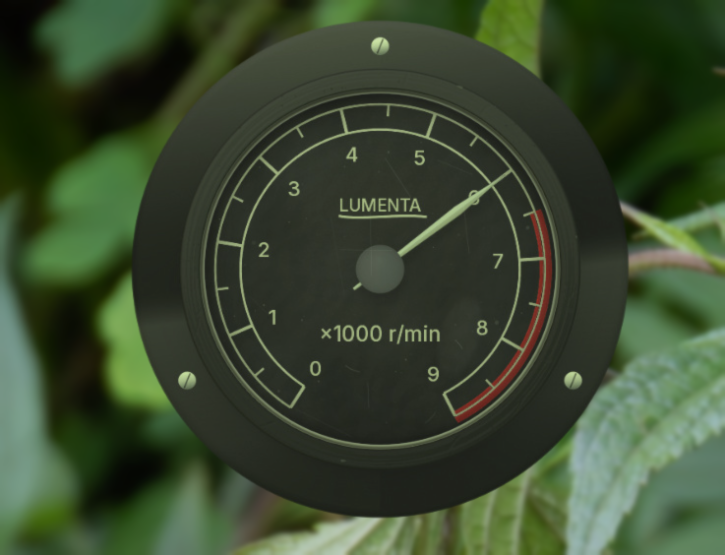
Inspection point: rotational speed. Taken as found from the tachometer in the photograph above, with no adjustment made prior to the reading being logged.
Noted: 6000 rpm
